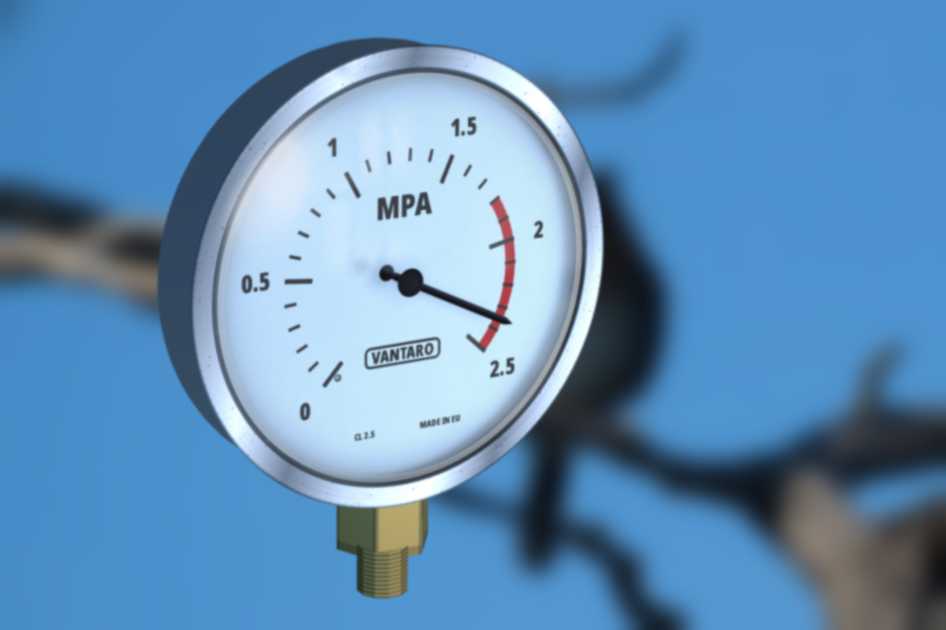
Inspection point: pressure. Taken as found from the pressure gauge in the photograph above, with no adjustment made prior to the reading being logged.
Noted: 2.35 MPa
